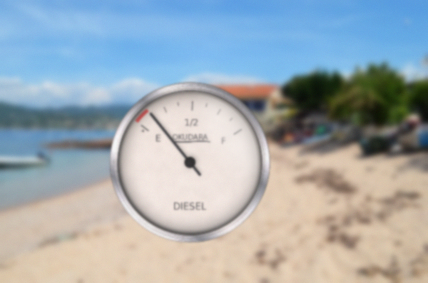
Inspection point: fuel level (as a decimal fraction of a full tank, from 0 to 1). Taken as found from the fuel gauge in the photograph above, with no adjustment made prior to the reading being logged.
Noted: 0.125
